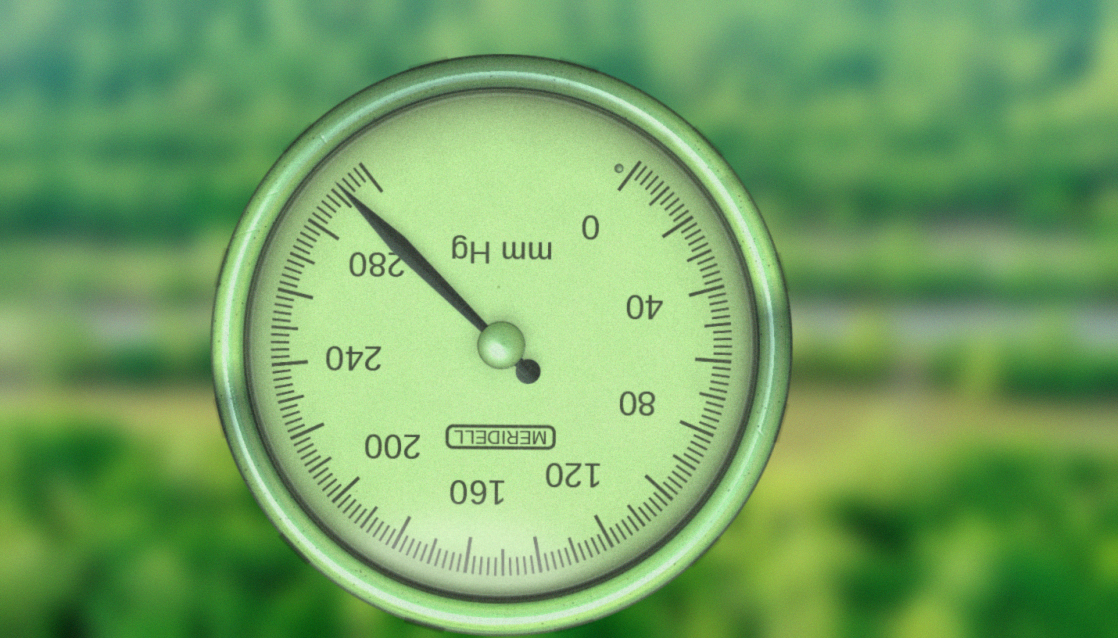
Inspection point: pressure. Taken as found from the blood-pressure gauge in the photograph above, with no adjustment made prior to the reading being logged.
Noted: 292 mmHg
